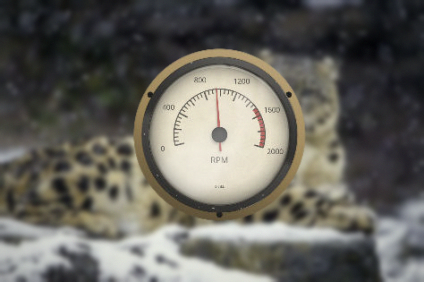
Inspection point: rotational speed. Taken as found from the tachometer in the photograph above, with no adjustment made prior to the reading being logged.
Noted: 950 rpm
